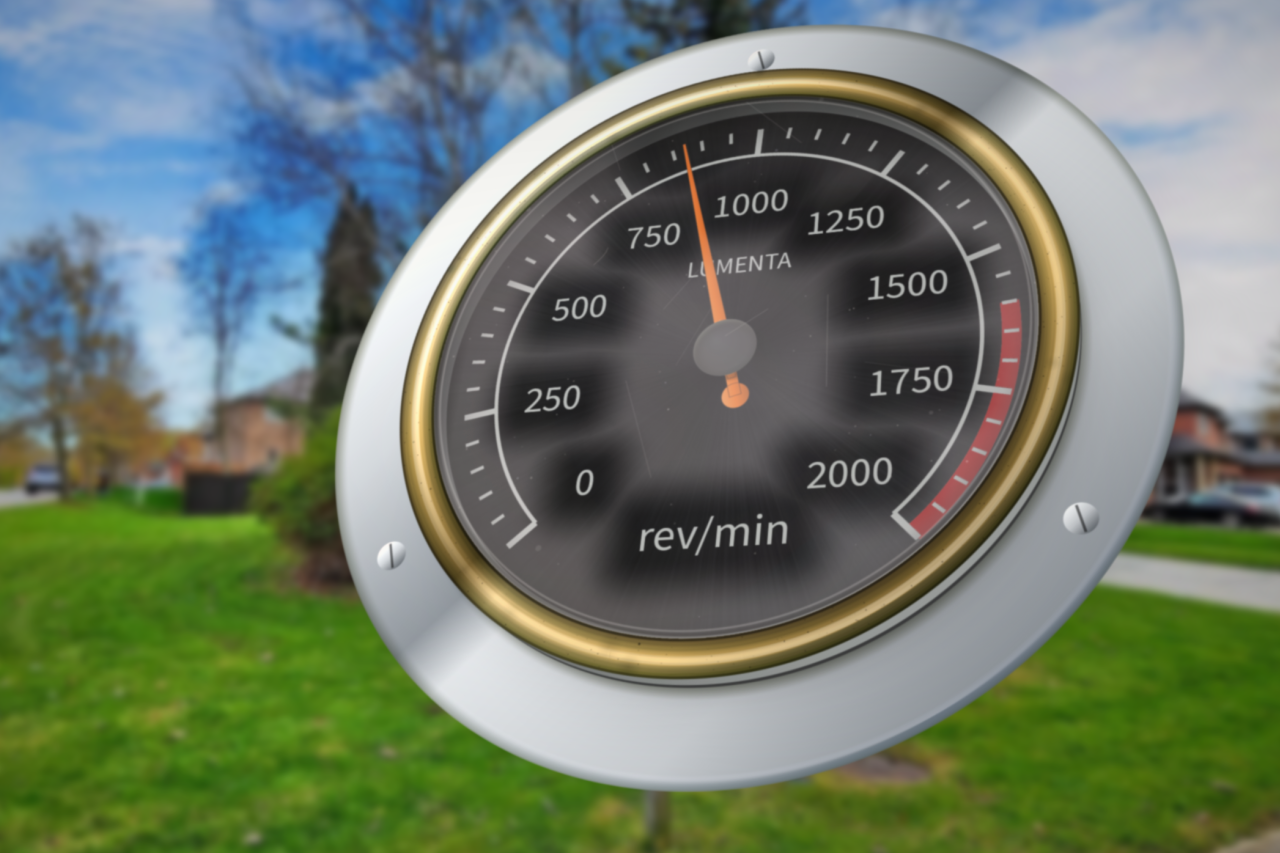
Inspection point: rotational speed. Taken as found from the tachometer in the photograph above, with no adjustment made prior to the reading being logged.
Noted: 875 rpm
